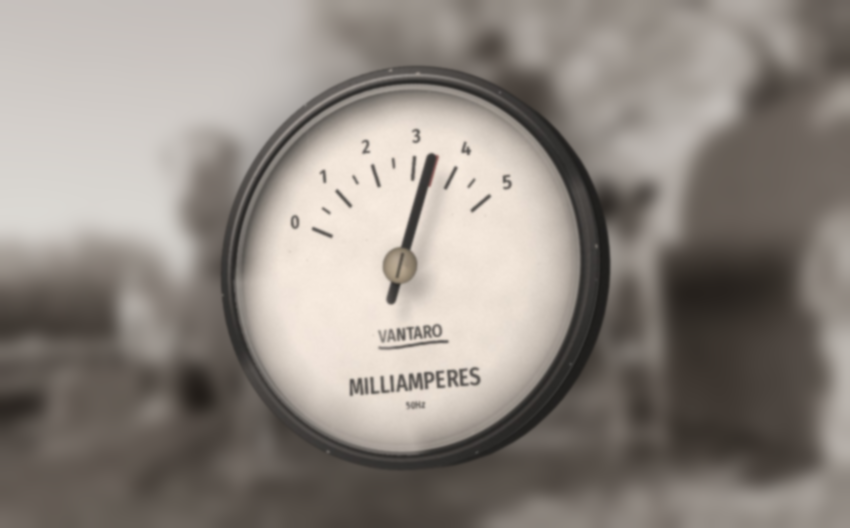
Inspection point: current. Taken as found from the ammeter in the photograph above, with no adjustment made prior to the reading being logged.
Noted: 3.5 mA
